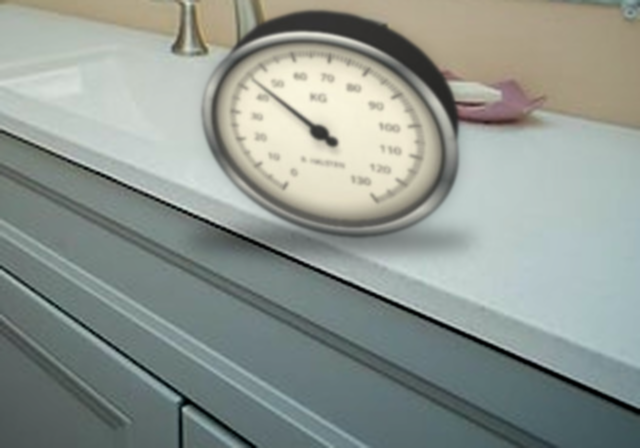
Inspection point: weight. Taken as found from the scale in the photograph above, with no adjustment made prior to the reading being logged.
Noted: 45 kg
